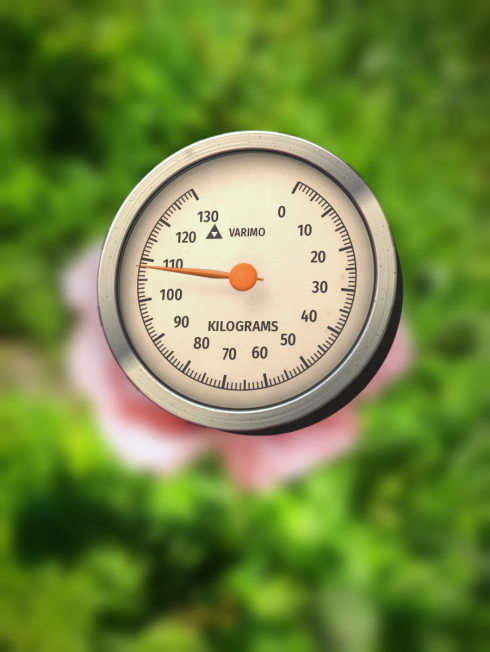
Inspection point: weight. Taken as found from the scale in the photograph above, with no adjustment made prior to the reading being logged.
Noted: 108 kg
